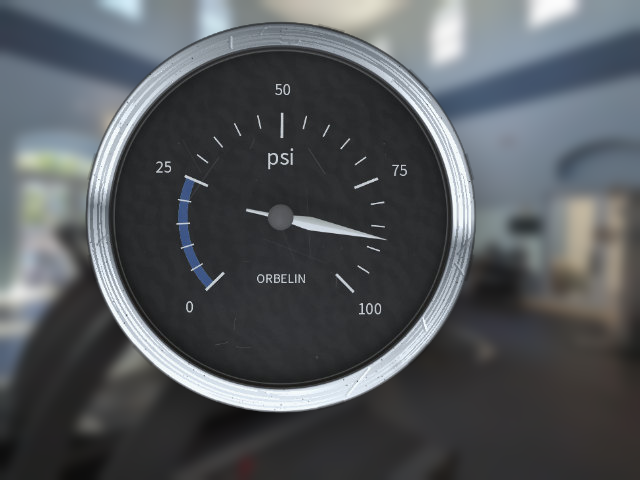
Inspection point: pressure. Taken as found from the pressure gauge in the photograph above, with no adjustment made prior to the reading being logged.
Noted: 87.5 psi
